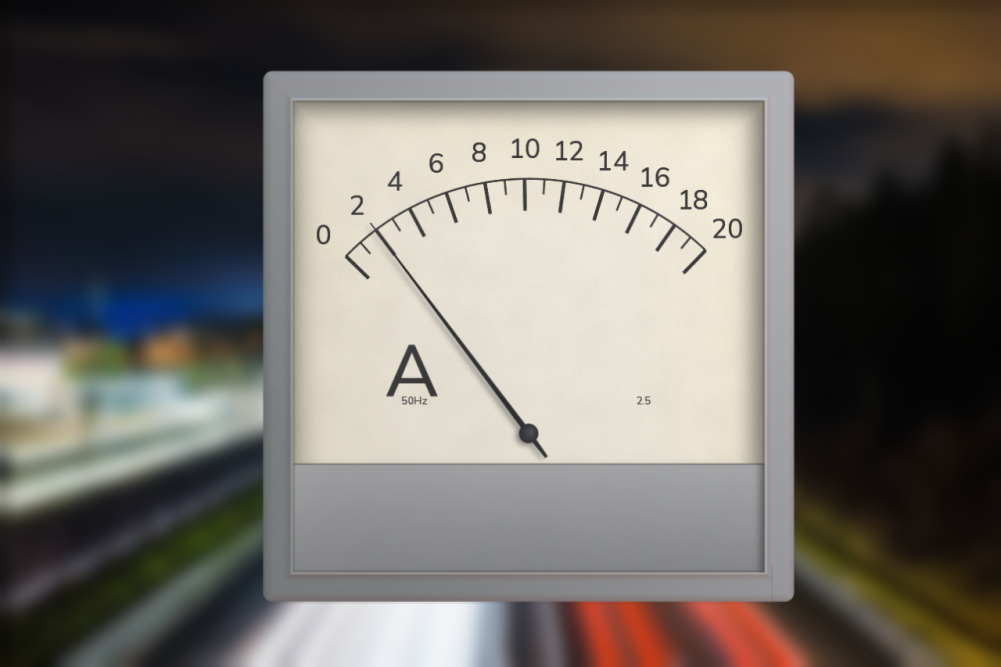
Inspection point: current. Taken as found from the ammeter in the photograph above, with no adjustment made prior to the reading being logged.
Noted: 2 A
